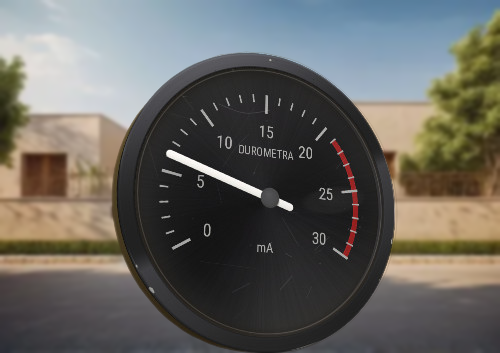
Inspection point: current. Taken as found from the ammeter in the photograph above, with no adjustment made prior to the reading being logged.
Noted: 6 mA
